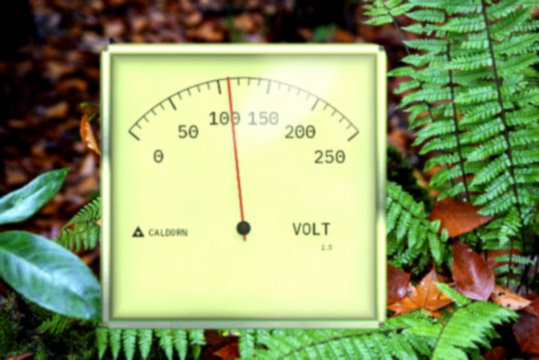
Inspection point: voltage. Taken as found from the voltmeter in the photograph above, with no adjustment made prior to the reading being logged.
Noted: 110 V
